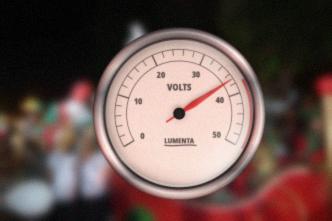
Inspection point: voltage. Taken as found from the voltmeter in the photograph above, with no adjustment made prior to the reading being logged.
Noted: 37 V
